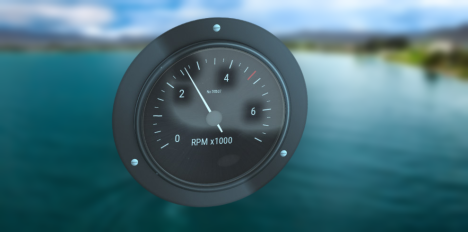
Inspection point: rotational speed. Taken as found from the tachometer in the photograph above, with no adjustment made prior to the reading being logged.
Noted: 2625 rpm
